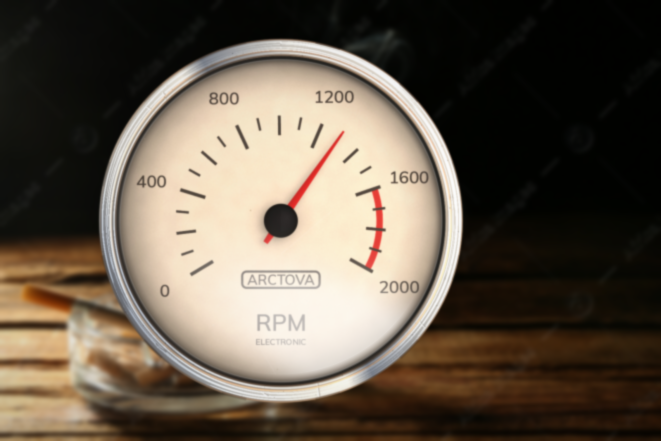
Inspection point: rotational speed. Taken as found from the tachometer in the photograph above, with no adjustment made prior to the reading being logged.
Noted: 1300 rpm
